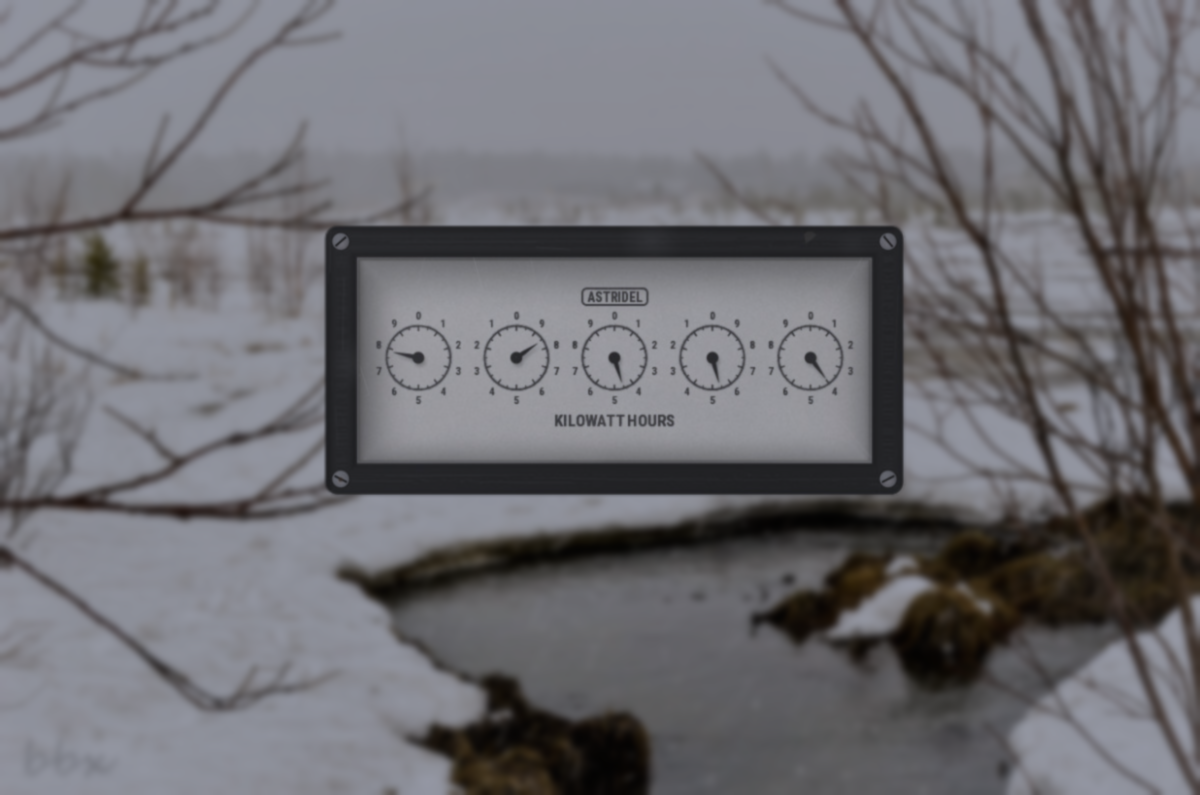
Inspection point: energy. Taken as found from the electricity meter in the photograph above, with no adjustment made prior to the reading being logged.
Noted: 78454 kWh
